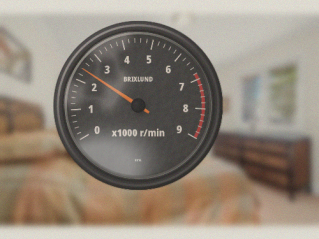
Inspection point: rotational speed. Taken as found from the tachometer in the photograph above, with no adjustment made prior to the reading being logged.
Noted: 2400 rpm
